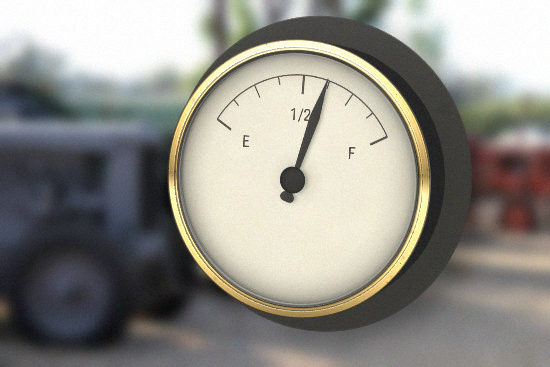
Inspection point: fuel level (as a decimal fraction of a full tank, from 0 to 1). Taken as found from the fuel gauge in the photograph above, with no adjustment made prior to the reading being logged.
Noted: 0.625
